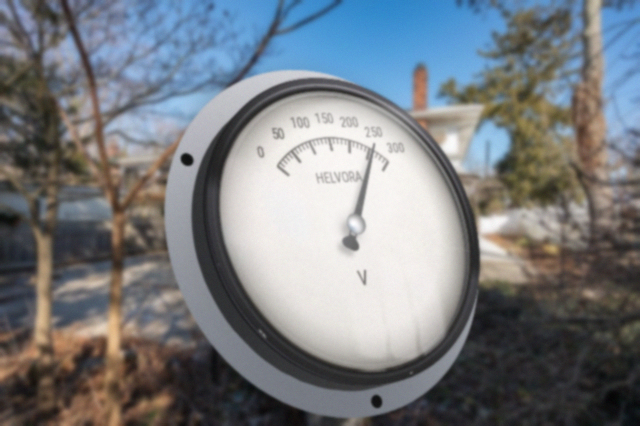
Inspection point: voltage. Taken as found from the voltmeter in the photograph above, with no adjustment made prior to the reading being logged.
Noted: 250 V
